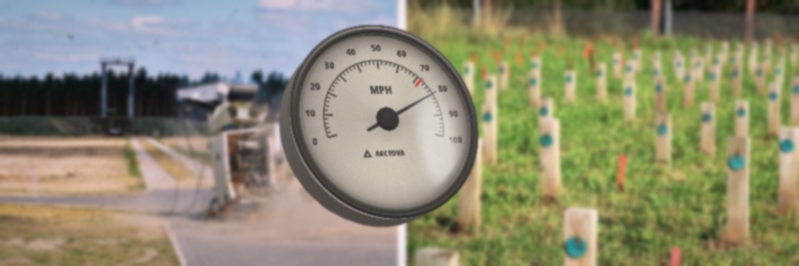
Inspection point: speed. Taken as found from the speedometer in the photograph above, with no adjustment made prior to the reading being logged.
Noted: 80 mph
